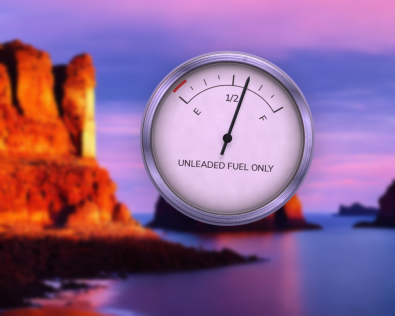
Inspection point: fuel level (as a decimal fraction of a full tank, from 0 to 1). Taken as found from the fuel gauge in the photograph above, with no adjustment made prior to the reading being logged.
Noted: 0.625
